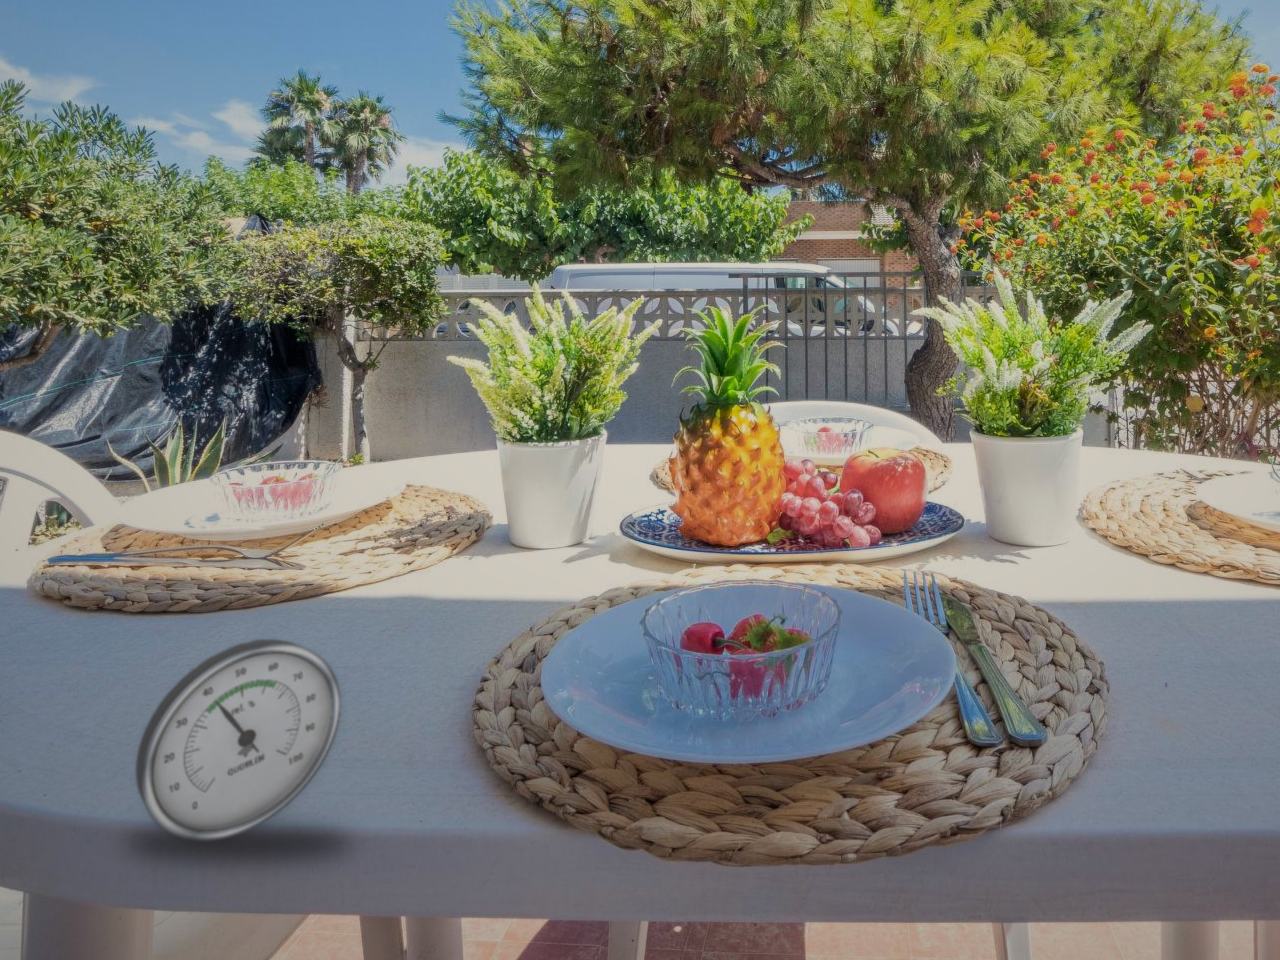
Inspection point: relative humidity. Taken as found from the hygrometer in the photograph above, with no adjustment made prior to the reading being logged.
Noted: 40 %
